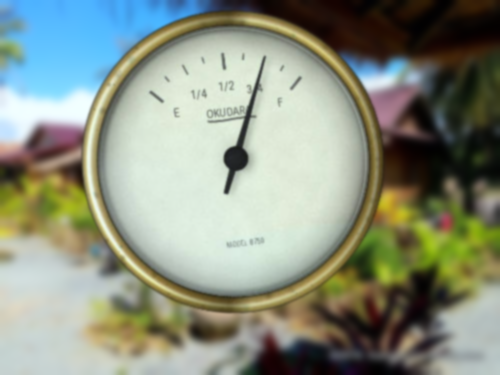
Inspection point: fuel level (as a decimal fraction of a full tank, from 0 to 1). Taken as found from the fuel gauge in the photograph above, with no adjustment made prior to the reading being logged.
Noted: 0.75
